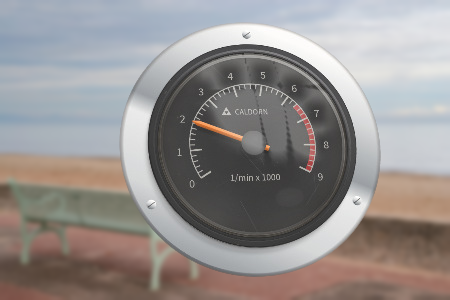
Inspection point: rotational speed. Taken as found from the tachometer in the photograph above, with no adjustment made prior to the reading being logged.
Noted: 2000 rpm
